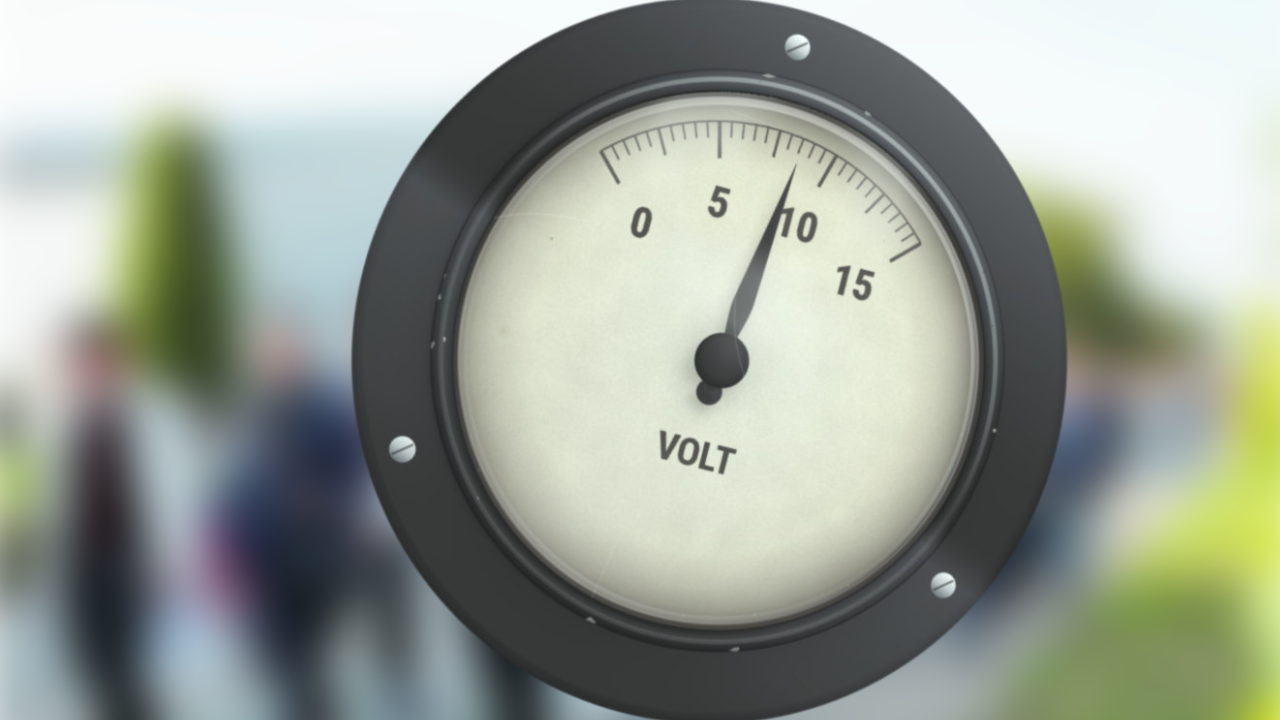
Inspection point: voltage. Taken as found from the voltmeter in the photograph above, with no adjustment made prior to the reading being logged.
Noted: 8.5 V
